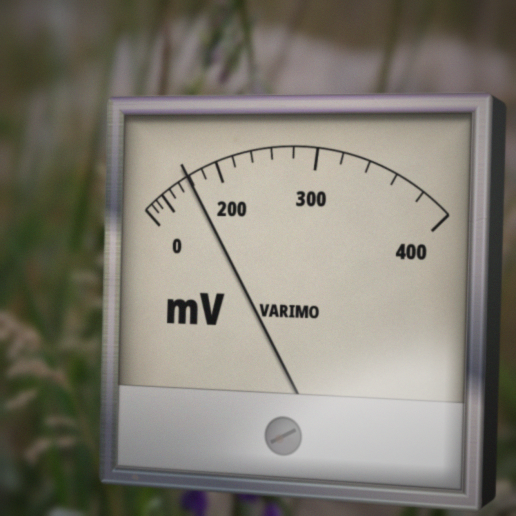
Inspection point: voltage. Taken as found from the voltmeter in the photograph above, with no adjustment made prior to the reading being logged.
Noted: 160 mV
